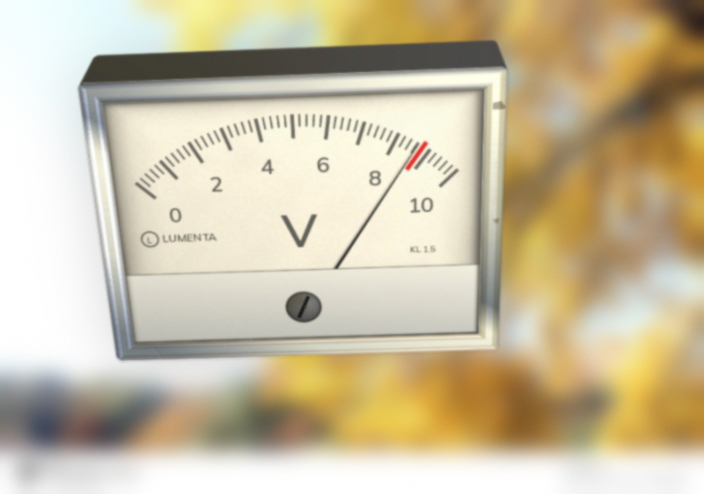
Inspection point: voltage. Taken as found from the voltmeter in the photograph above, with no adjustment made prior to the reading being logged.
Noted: 8.6 V
